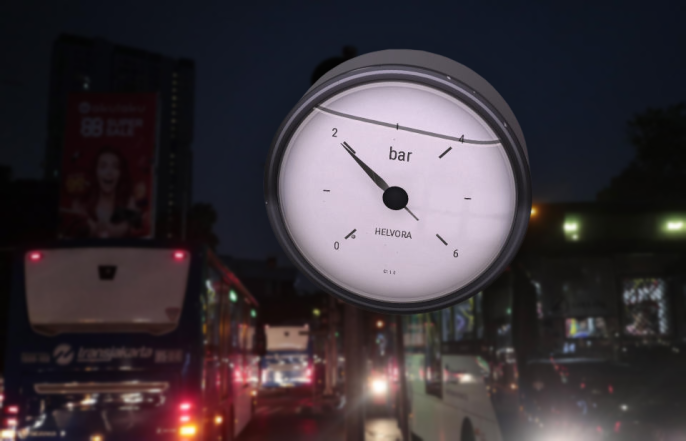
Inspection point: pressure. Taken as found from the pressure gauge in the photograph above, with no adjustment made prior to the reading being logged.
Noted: 2 bar
